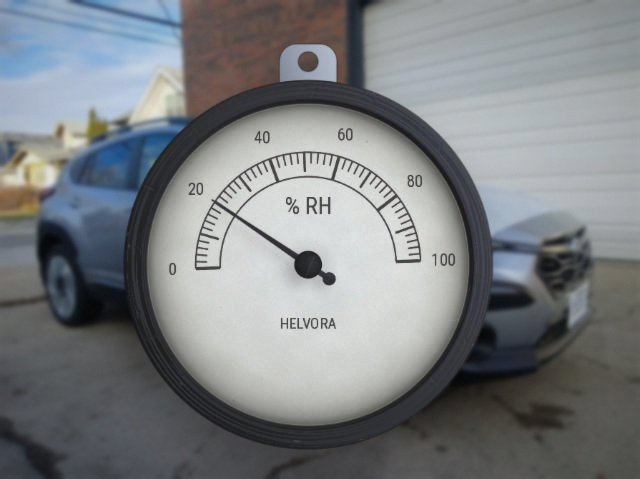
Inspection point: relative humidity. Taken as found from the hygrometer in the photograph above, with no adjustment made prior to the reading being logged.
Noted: 20 %
